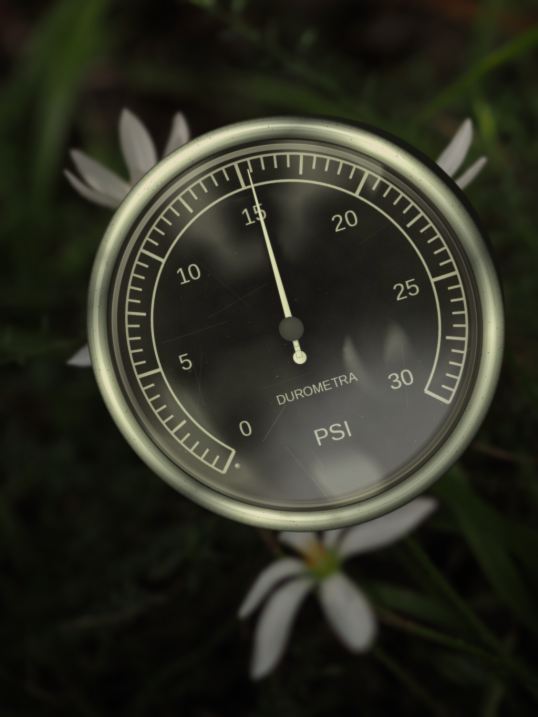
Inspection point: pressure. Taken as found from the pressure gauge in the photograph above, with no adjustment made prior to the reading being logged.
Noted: 15.5 psi
